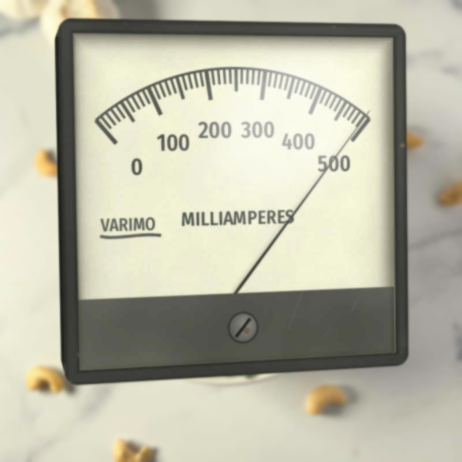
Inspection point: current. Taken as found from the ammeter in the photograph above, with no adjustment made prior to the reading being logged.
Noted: 490 mA
